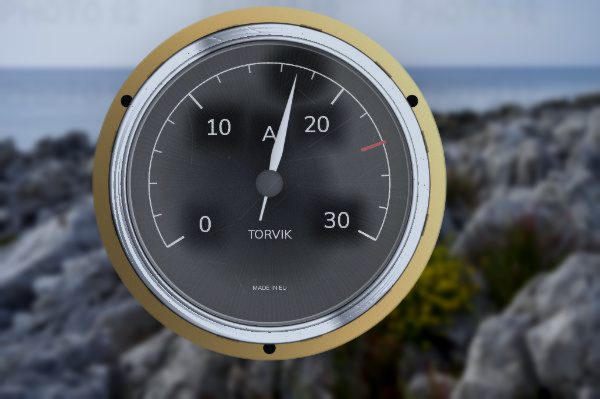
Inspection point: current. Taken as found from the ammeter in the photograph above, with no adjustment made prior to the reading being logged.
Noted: 17 A
